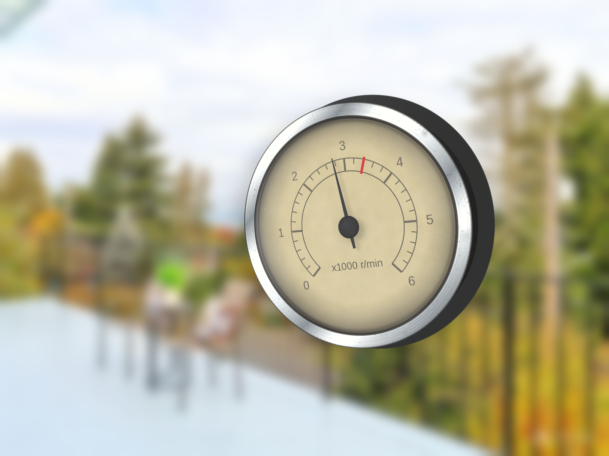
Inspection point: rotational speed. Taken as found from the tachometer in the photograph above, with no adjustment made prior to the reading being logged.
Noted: 2800 rpm
